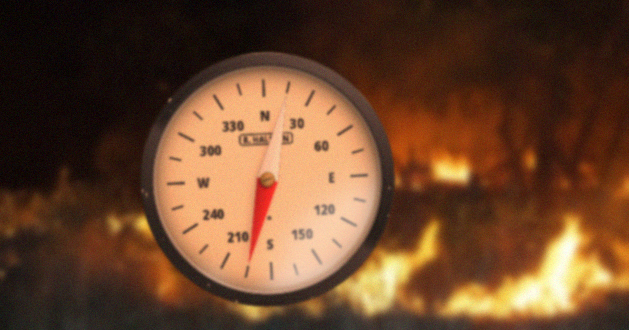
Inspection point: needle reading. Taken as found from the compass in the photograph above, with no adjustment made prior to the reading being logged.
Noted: 195 °
